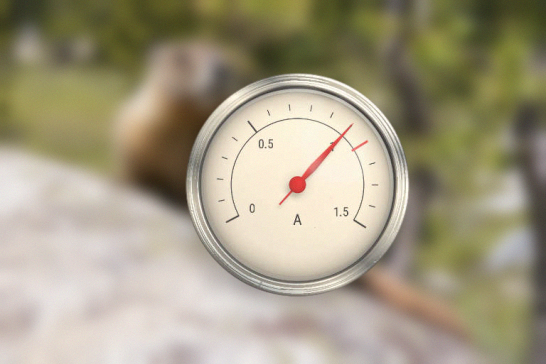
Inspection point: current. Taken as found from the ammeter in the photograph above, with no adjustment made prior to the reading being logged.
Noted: 1 A
